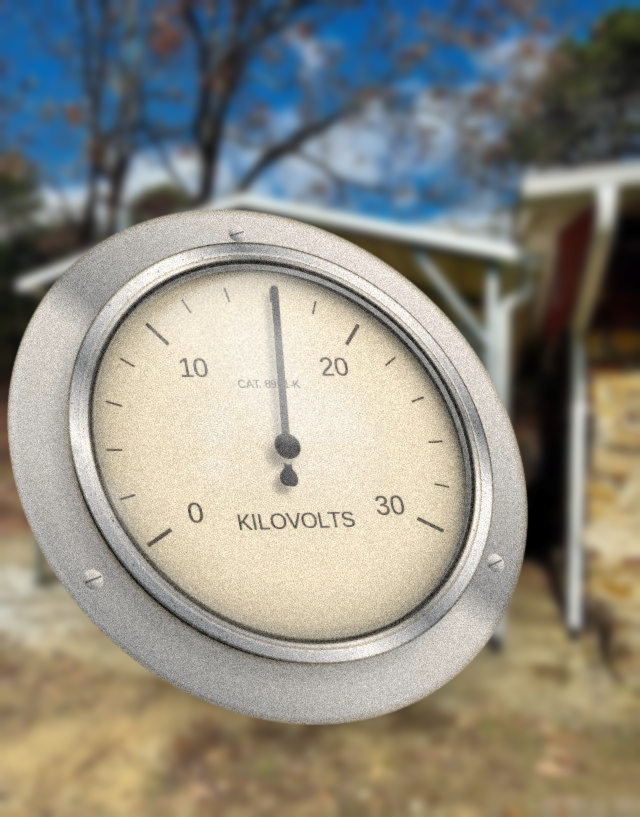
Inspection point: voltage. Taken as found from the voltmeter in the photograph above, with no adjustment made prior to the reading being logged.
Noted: 16 kV
